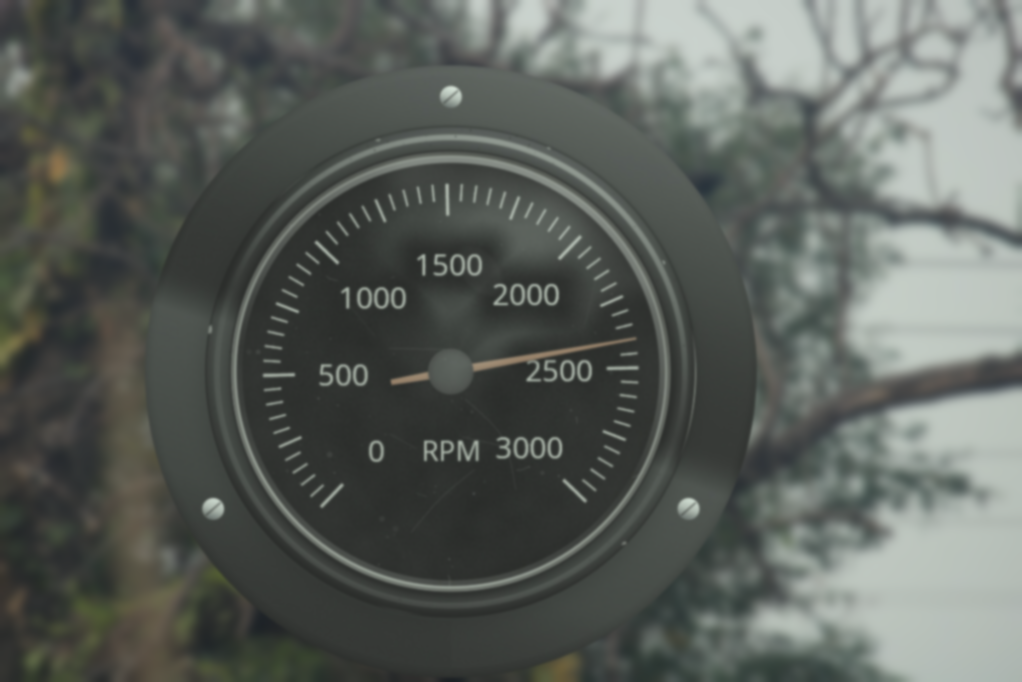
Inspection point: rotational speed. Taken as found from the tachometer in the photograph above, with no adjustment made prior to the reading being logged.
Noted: 2400 rpm
